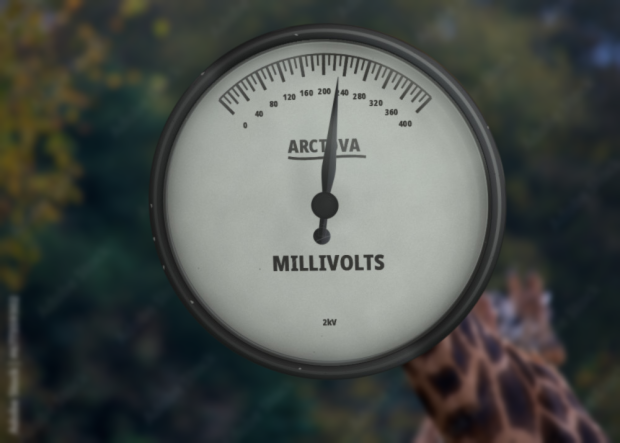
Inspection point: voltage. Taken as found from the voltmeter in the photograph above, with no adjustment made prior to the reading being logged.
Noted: 230 mV
